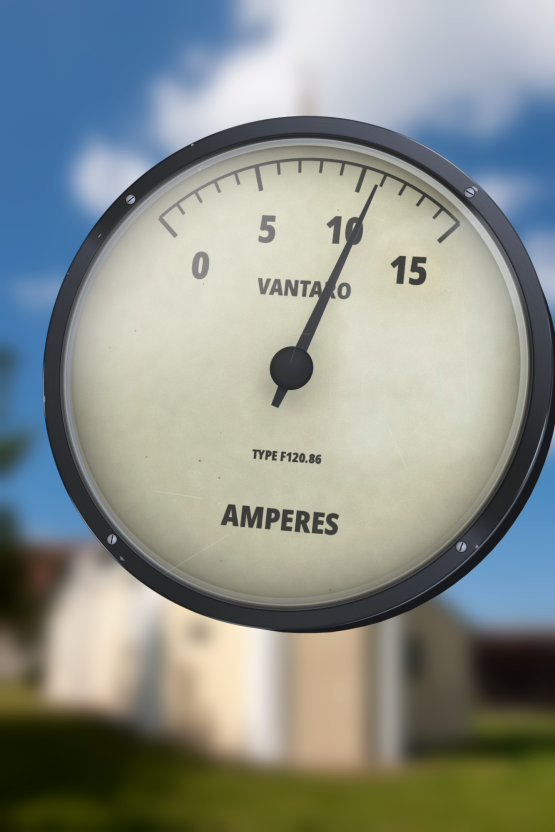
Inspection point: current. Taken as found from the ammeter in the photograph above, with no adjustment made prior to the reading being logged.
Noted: 11 A
